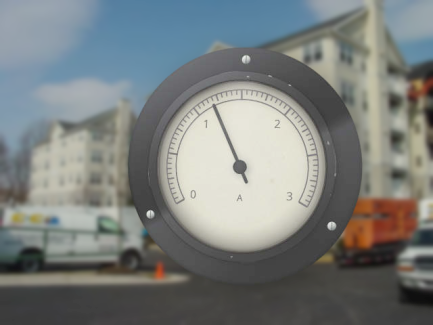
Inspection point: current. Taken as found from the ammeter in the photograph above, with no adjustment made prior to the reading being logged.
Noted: 1.2 A
